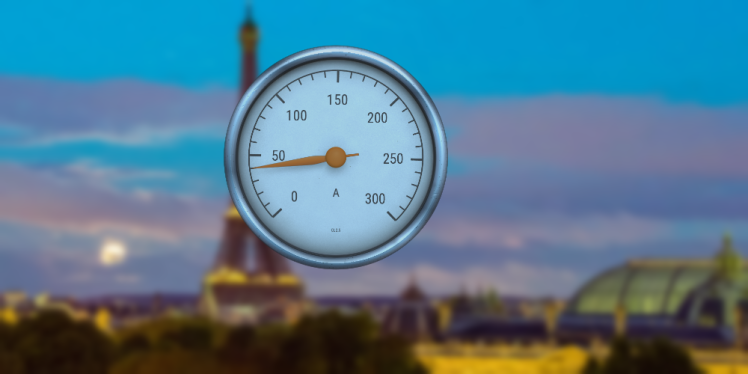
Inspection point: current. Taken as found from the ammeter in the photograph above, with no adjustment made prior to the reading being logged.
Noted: 40 A
